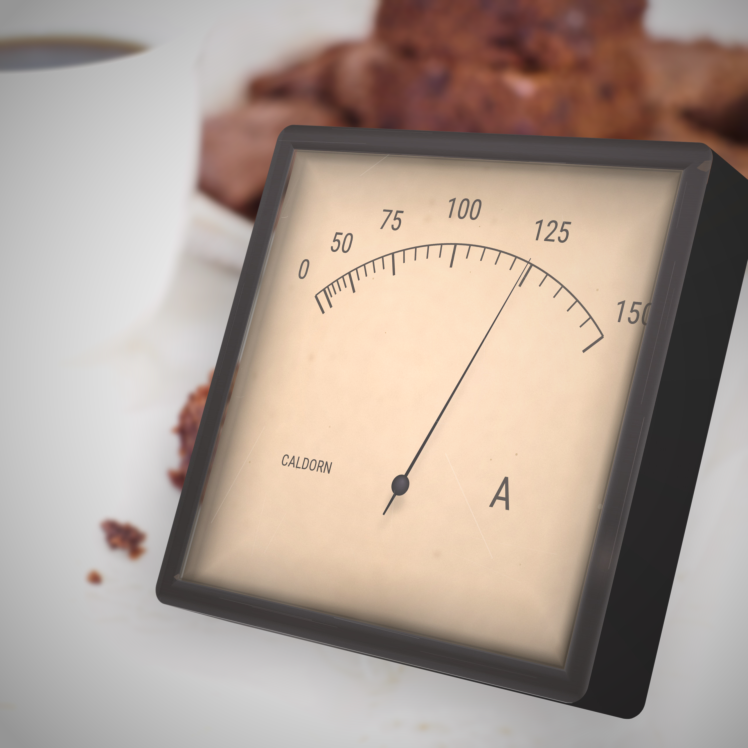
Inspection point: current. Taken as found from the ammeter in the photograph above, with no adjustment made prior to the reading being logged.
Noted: 125 A
